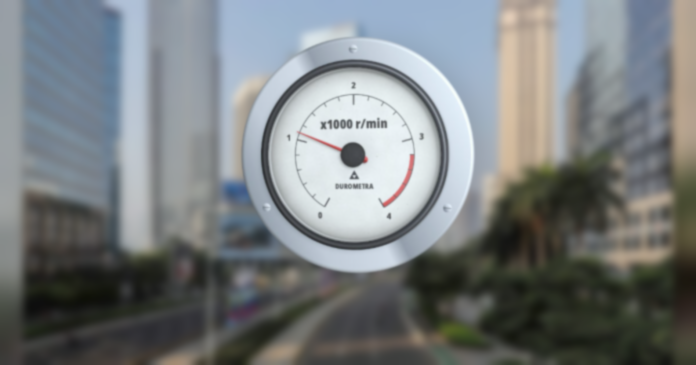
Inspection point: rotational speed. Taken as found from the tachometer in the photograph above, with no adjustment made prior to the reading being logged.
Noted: 1100 rpm
